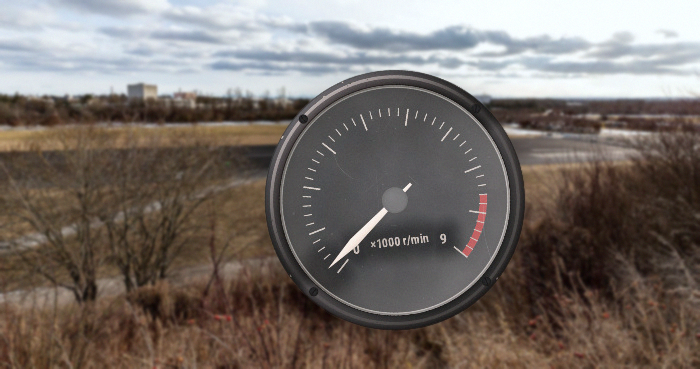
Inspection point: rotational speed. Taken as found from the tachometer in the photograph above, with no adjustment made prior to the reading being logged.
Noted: 200 rpm
